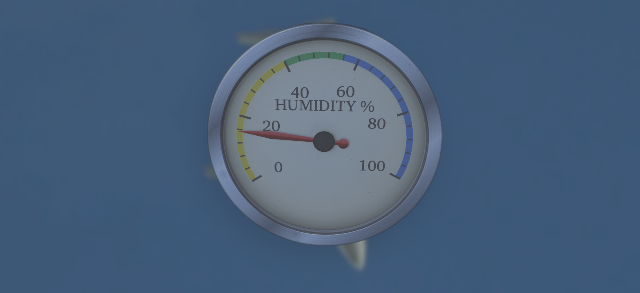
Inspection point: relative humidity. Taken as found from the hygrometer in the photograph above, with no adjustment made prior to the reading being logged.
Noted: 16 %
